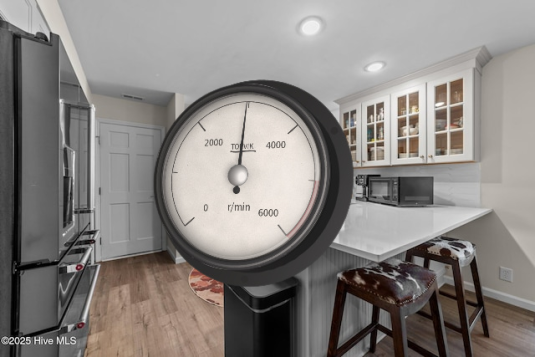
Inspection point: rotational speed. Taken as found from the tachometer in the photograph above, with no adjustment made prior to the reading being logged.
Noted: 3000 rpm
